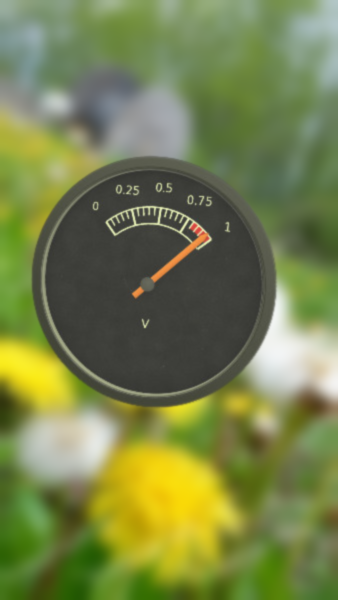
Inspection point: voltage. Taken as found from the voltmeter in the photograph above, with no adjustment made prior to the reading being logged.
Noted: 0.95 V
